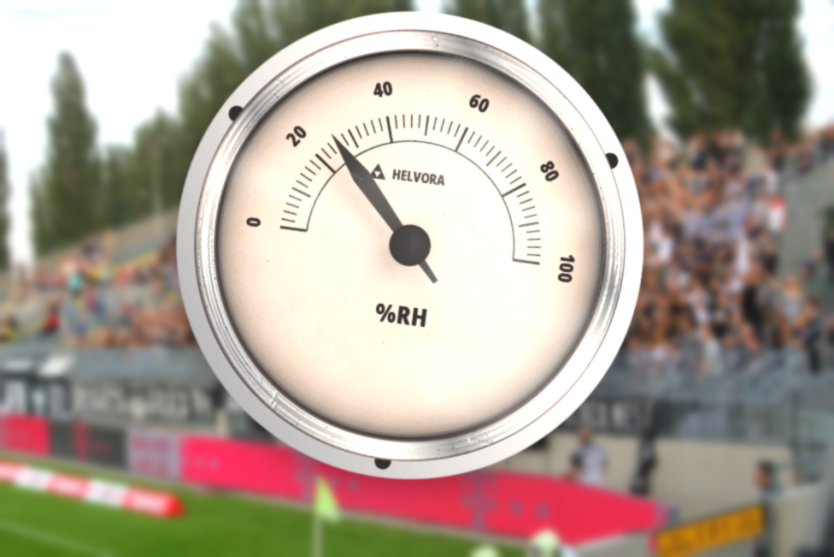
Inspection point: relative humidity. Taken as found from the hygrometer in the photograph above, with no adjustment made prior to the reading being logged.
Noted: 26 %
